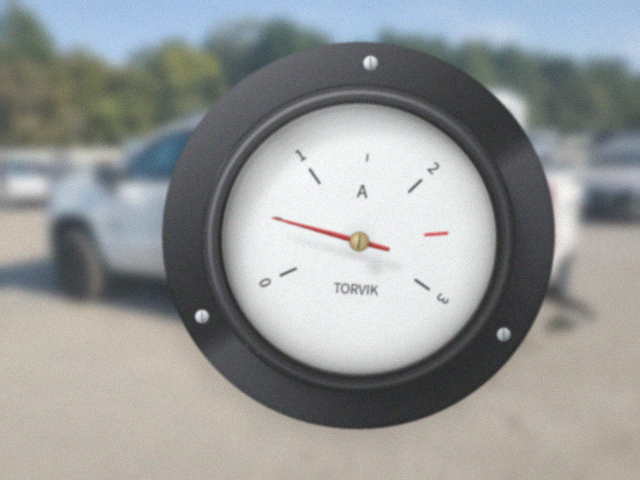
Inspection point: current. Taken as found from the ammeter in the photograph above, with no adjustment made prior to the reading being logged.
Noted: 0.5 A
